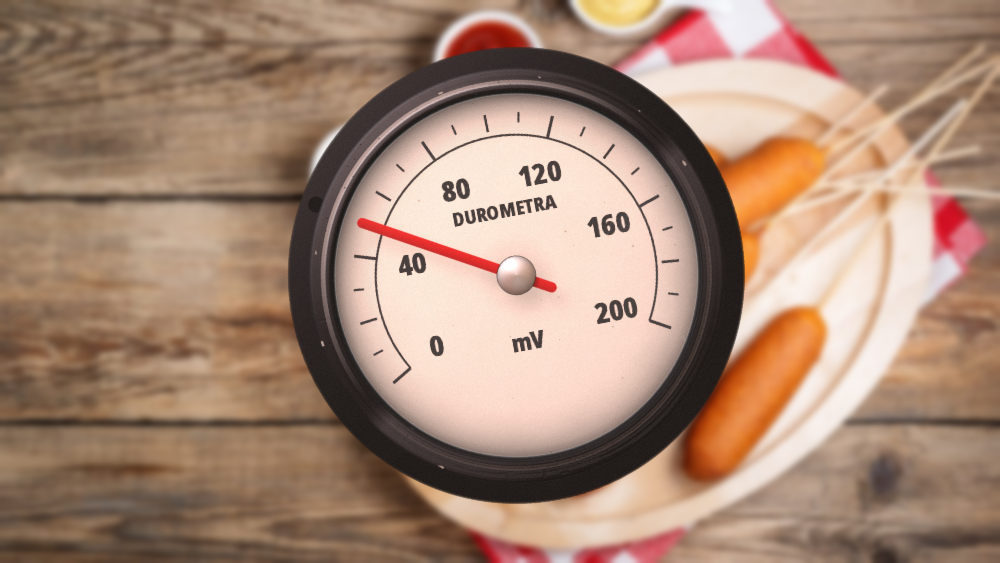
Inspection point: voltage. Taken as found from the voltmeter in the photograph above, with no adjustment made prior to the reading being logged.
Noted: 50 mV
